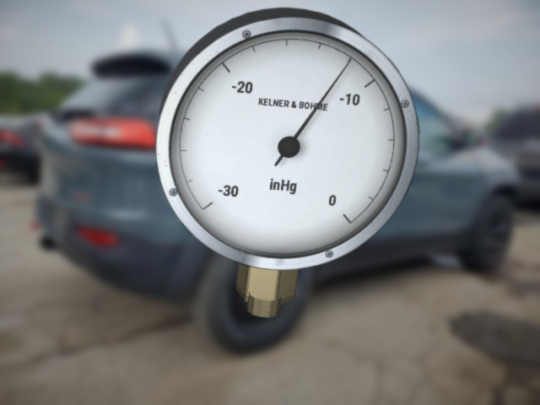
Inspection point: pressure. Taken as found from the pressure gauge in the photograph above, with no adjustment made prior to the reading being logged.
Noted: -12 inHg
